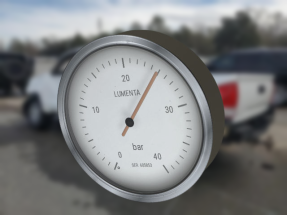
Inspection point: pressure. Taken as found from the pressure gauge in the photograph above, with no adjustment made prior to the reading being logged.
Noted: 25 bar
